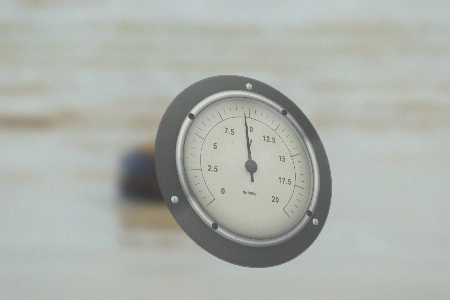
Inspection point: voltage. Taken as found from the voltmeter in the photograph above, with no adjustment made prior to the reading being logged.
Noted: 9.5 V
